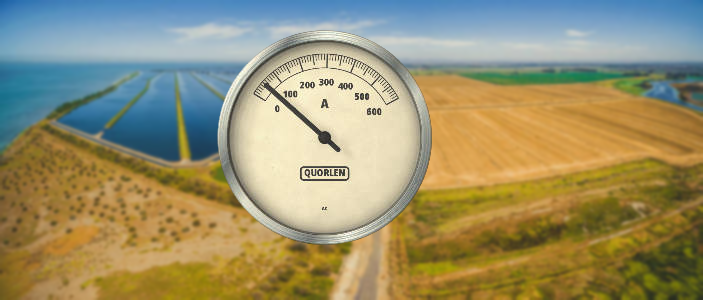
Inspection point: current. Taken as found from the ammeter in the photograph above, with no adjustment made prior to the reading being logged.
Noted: 50 A
